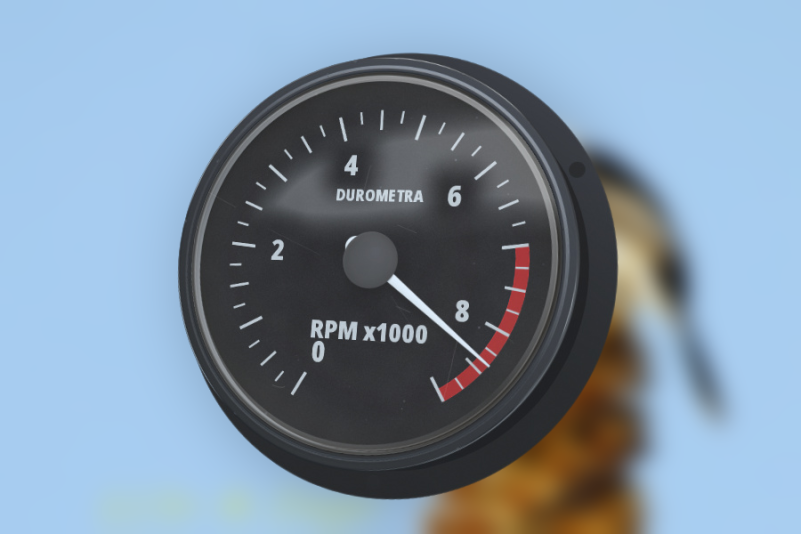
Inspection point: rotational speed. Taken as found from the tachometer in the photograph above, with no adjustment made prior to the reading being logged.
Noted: 8375 rpm
